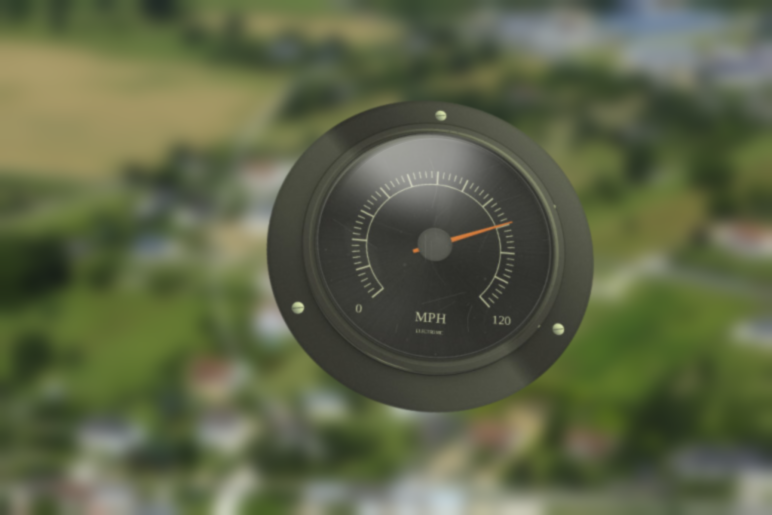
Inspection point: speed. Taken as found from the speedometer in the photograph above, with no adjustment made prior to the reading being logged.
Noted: 90 mph
